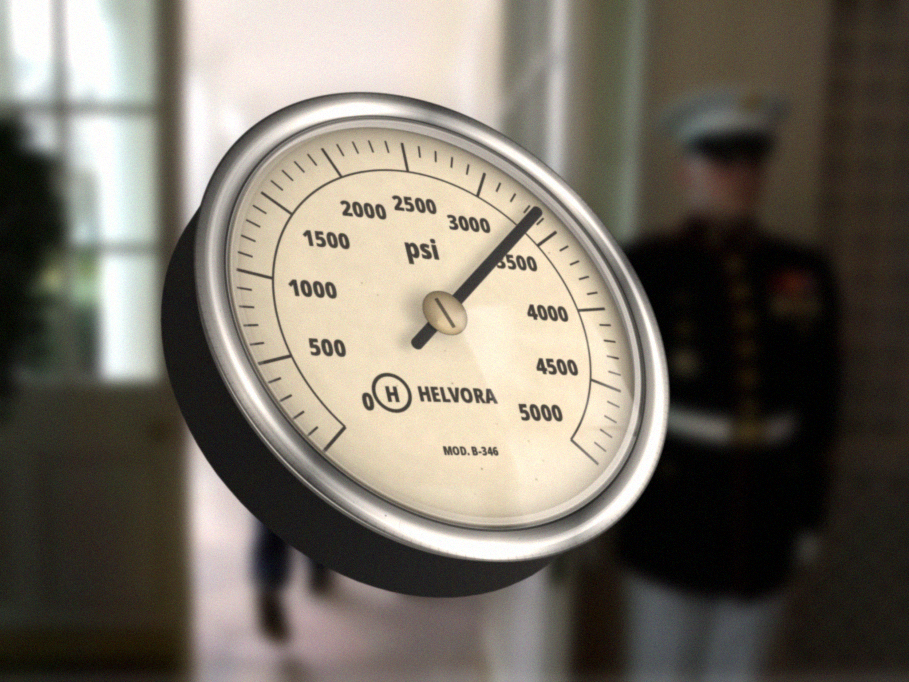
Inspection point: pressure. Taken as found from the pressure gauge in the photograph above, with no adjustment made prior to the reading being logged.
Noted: 3350 psi
